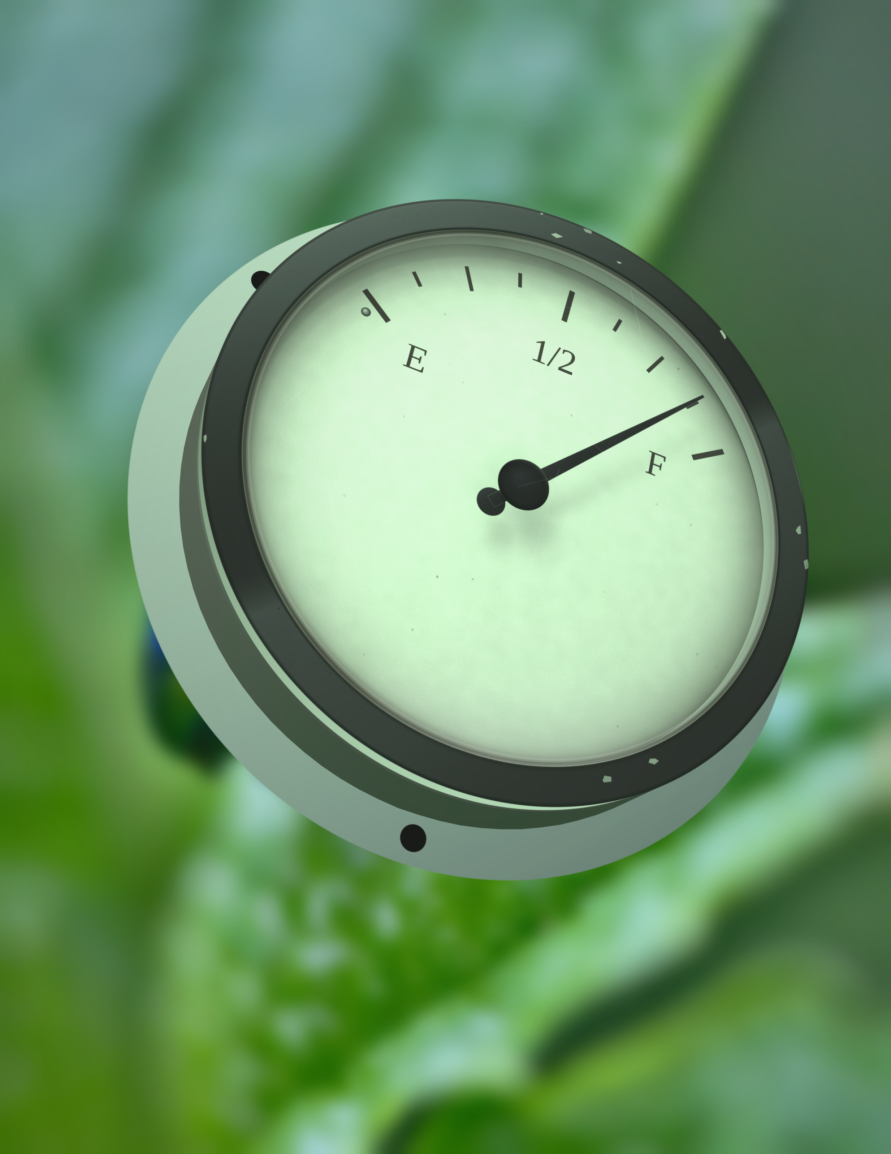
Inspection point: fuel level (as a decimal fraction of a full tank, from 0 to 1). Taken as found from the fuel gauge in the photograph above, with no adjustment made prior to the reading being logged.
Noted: 0.875
